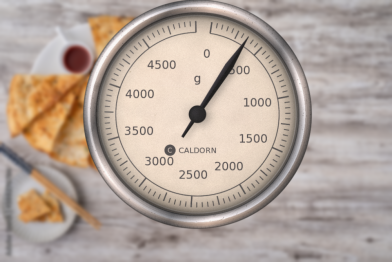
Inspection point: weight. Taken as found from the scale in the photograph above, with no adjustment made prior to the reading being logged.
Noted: 350 g
